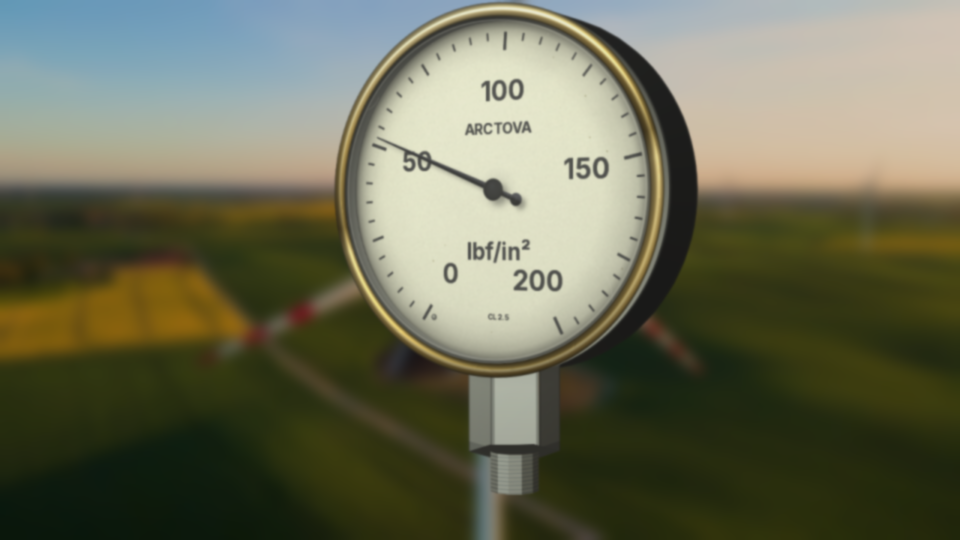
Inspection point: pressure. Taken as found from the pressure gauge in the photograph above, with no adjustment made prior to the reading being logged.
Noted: 52.5 psi
